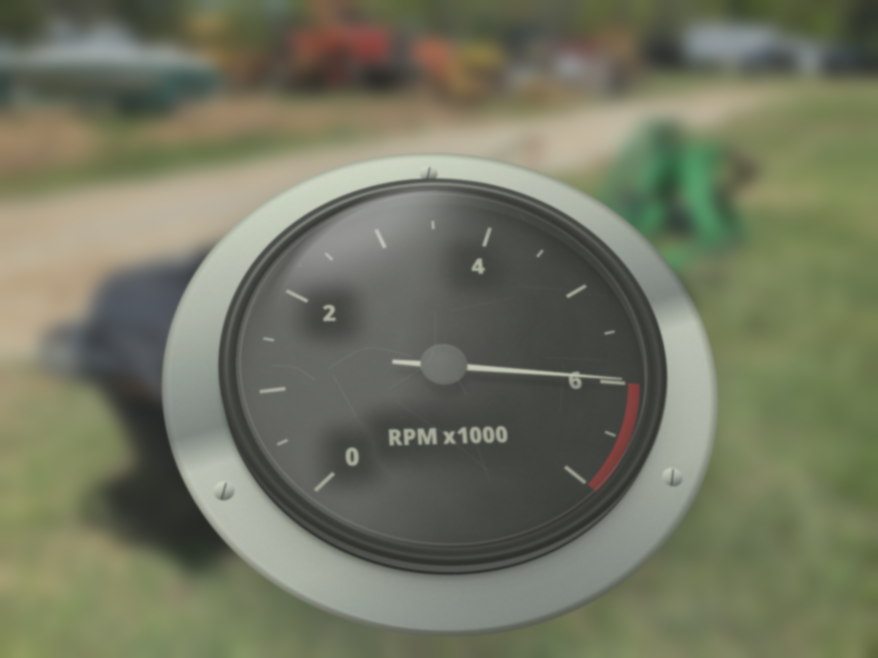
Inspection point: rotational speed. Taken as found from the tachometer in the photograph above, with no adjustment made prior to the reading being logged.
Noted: 6000 rpm
